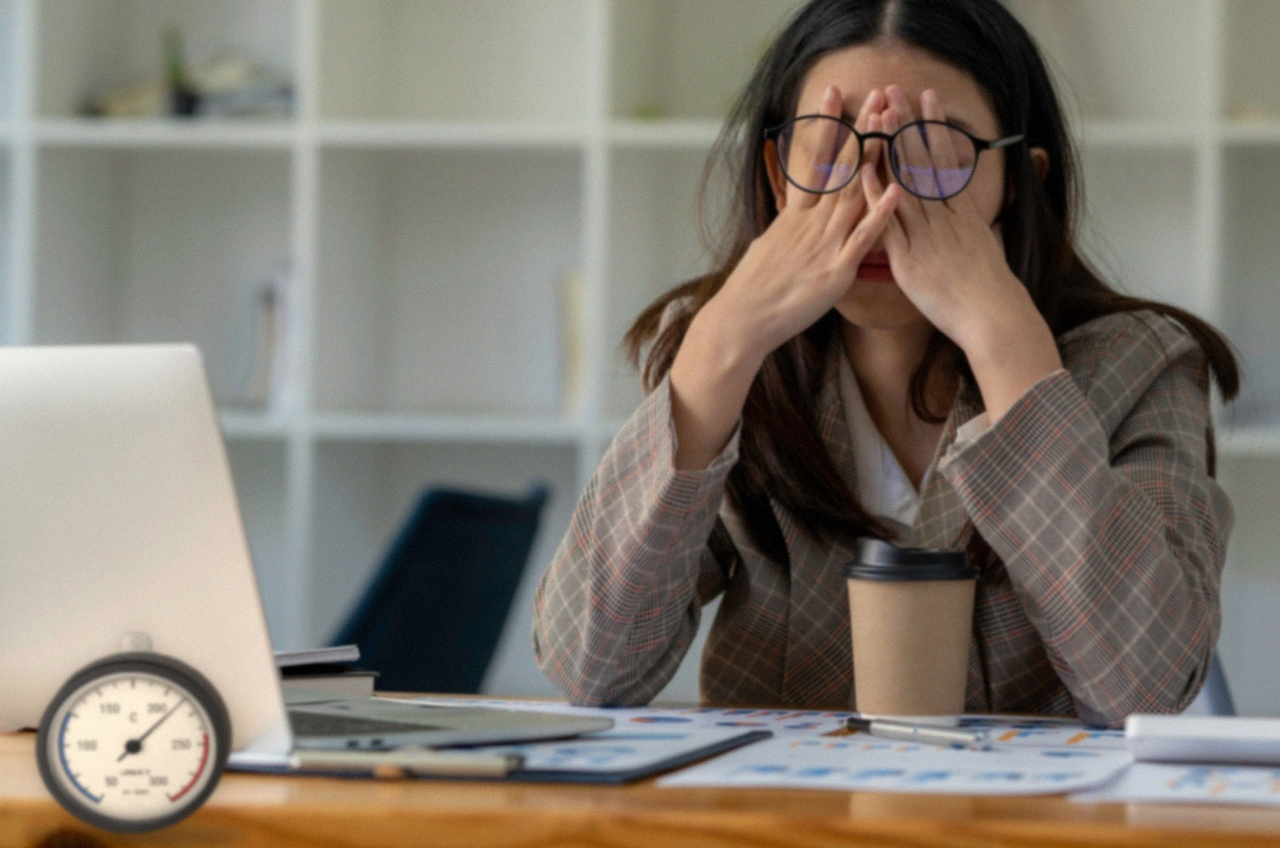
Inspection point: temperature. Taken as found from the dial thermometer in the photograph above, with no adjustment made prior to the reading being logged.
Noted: 212.5 °C
